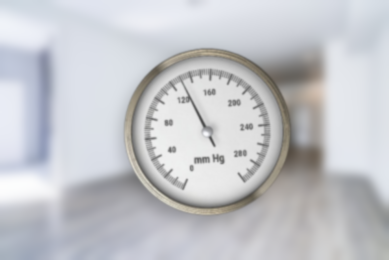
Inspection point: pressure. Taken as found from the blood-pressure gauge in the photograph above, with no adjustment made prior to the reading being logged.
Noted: 130 mmHg
